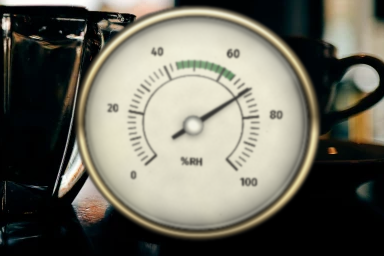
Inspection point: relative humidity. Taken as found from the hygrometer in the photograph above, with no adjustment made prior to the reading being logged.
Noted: 70 %
